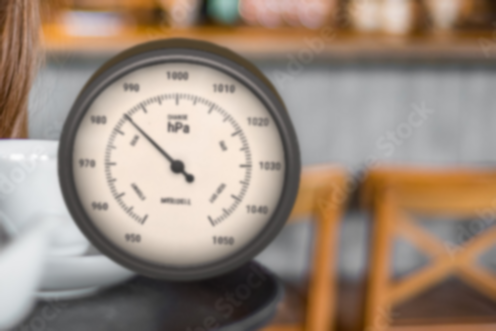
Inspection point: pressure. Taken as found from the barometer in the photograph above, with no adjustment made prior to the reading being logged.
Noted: 985 hPa
